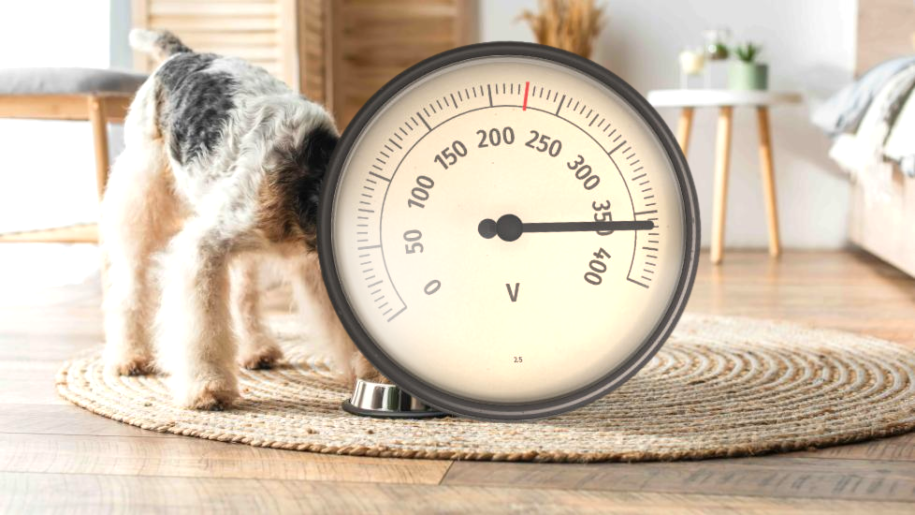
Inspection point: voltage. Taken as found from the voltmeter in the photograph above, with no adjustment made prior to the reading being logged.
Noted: 360 V
